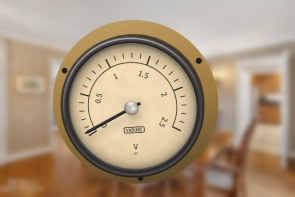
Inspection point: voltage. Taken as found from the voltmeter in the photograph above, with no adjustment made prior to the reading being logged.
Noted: 0.05 V
